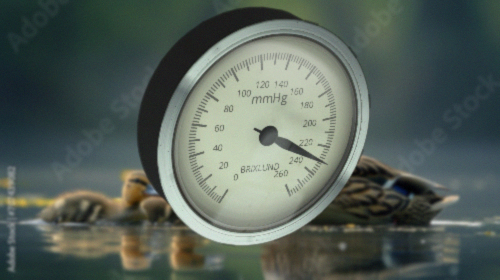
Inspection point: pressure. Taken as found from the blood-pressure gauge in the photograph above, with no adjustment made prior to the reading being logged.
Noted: 230 mmHg
